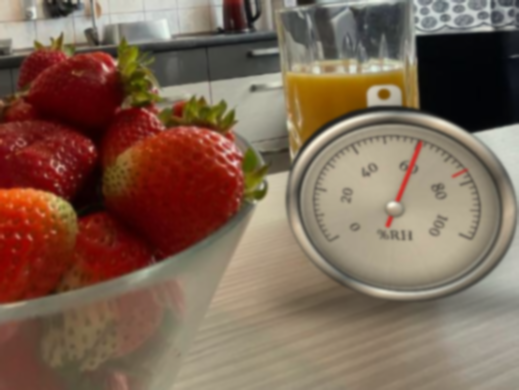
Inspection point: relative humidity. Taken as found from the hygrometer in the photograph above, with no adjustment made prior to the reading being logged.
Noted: 60 %
